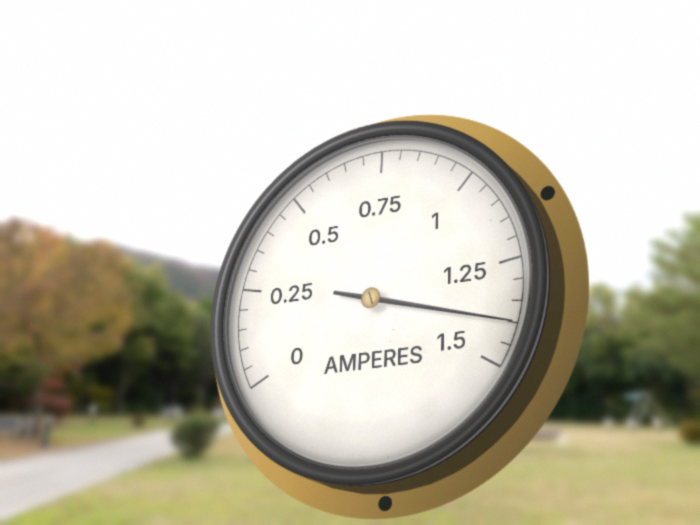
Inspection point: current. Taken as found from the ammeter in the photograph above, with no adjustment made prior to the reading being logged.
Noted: 1.4 A
